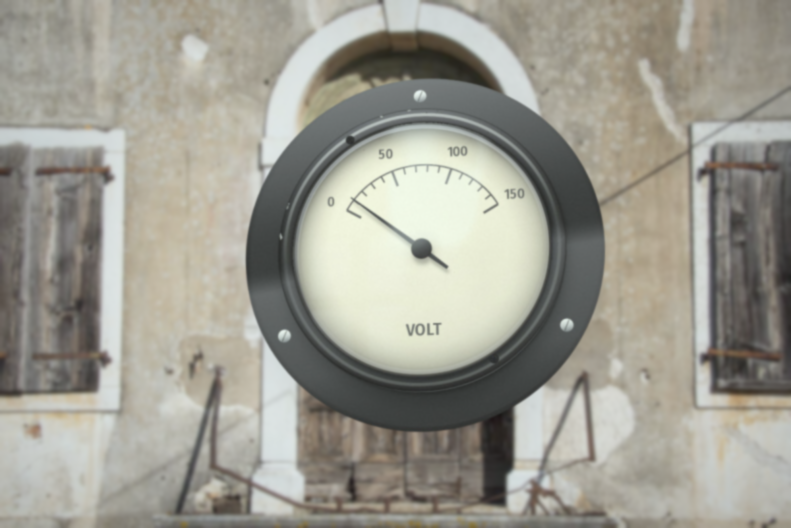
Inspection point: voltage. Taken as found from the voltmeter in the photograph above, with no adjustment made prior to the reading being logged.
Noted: 10 V
